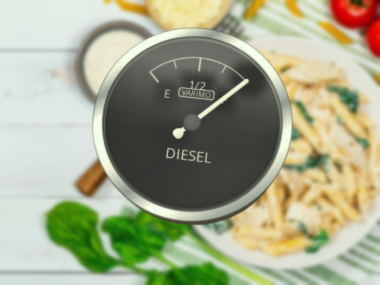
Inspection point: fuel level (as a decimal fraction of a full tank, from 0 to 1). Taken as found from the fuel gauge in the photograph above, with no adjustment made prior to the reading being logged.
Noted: 1
